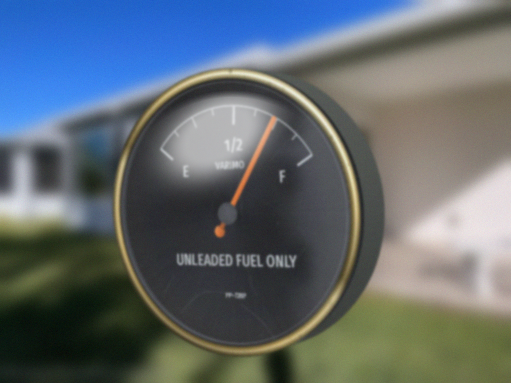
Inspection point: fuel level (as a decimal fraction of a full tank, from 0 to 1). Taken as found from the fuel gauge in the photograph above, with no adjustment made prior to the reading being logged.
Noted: 0.75
